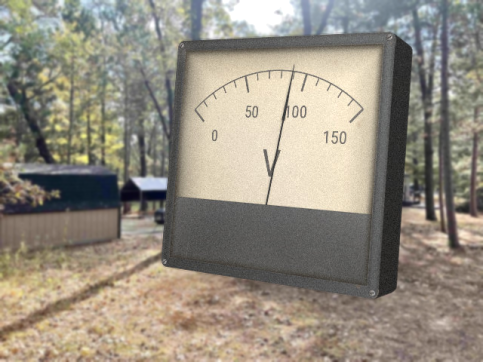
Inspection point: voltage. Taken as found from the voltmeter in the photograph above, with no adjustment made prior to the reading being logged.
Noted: 90 V
